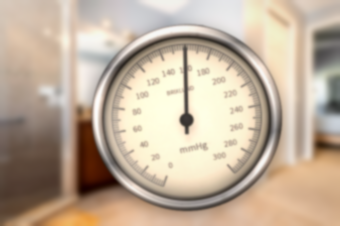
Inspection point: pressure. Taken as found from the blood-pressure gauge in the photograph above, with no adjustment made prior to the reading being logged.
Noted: 160 mmHg
